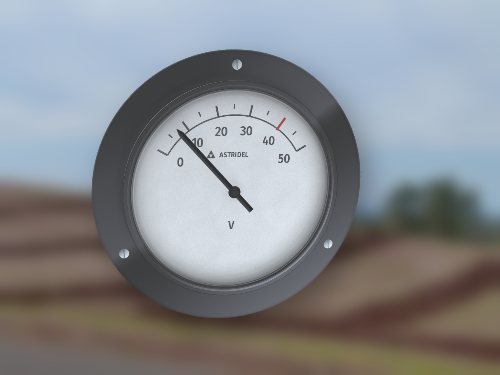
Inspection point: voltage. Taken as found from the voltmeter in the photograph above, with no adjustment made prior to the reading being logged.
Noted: 7.5 V
